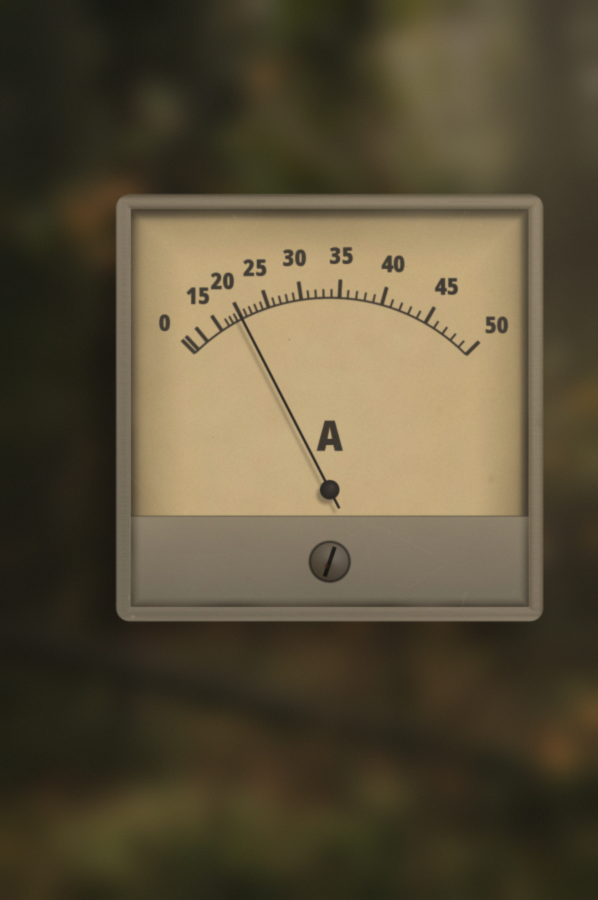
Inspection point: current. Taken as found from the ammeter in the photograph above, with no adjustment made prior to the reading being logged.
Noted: 20 A
